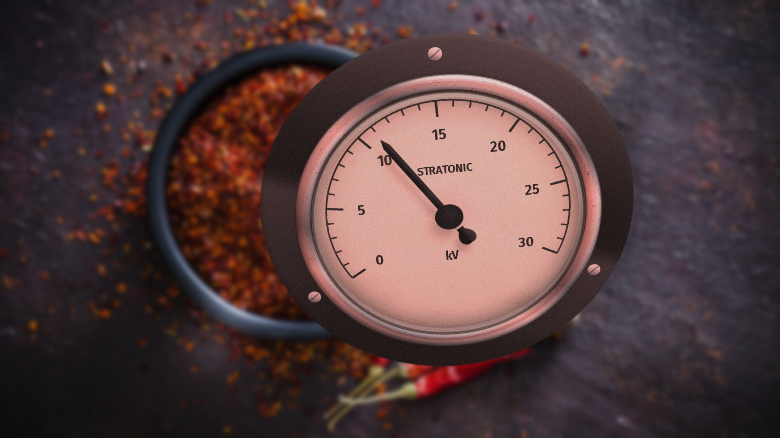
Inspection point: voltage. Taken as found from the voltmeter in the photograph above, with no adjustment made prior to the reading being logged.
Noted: 11 kV
